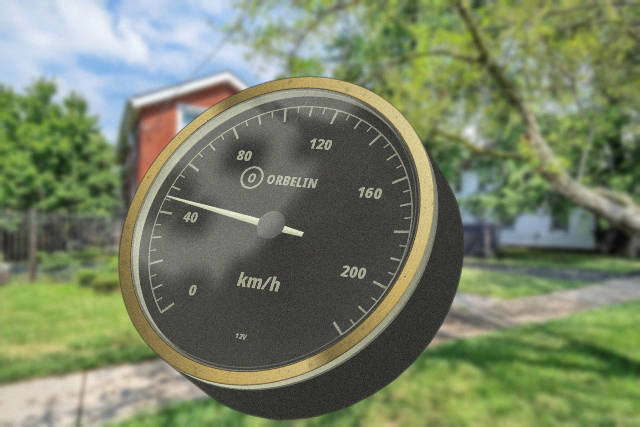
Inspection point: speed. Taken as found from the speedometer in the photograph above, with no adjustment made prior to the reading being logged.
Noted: 45 km/h
